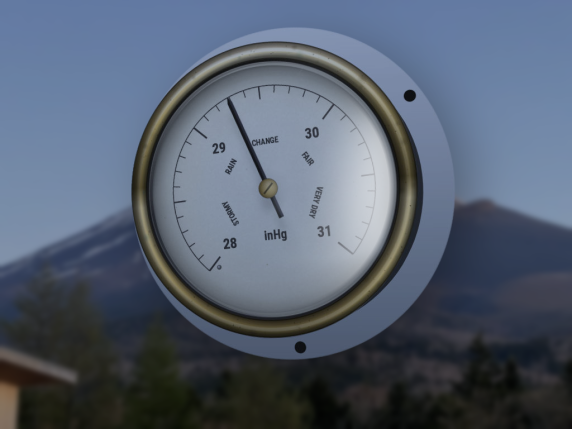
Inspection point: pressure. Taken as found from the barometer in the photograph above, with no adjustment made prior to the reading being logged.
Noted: 29.3 inHg
